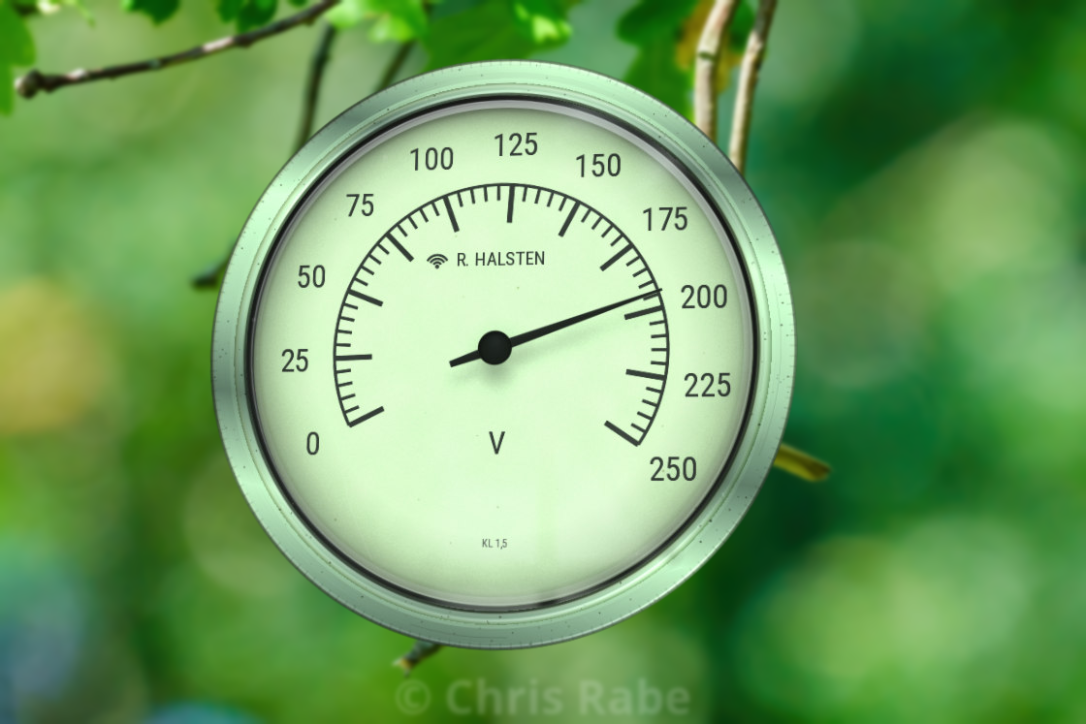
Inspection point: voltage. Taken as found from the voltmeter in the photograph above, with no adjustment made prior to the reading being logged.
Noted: 195 V
